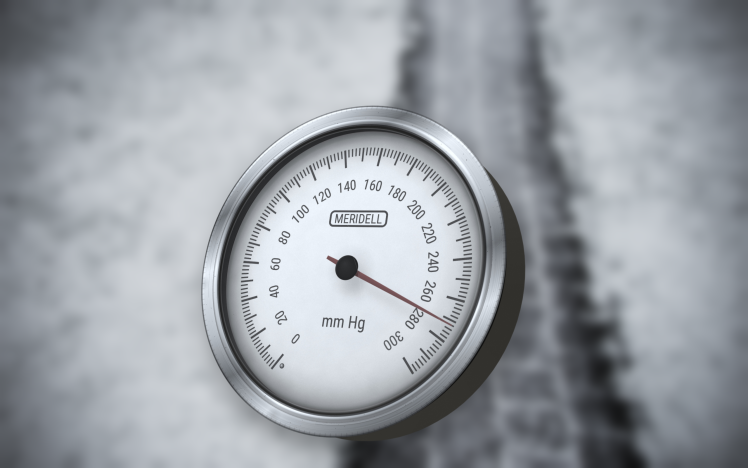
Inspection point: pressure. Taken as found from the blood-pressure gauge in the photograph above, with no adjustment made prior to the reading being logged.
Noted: 272 mmHg
